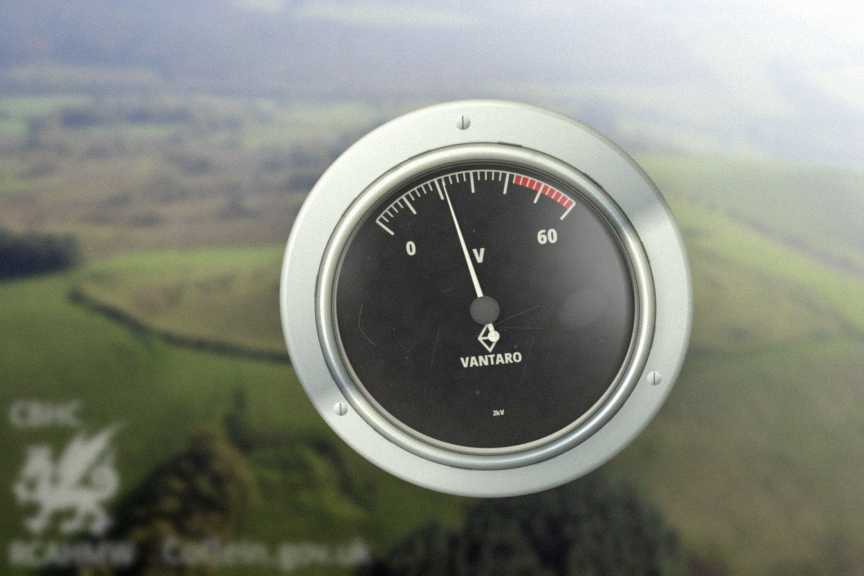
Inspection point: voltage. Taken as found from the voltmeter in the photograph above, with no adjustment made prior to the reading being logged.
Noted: 22 V
